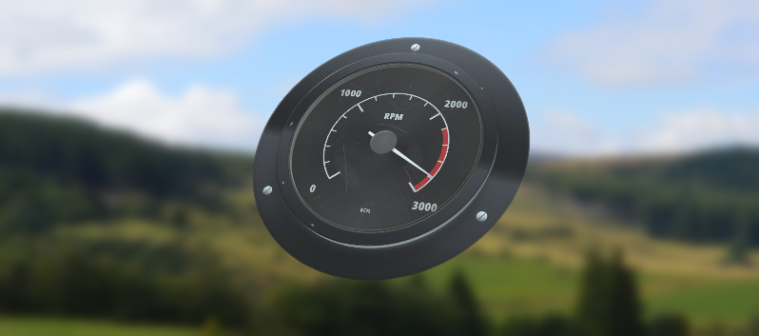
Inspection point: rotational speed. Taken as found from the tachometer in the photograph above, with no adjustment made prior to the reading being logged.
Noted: 2800 rpm
